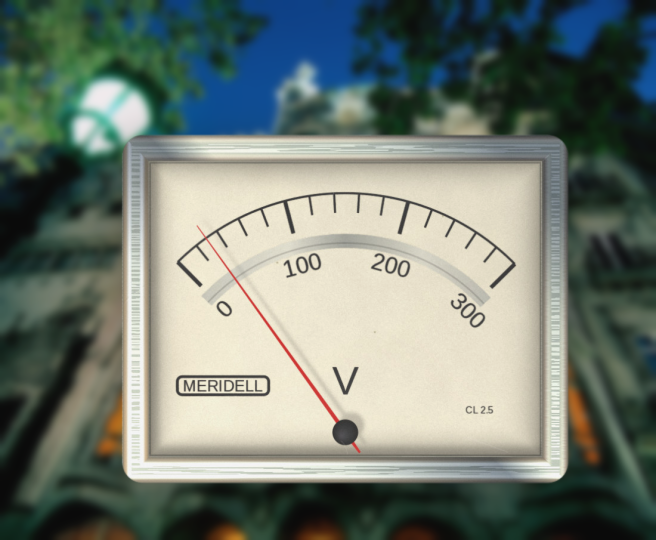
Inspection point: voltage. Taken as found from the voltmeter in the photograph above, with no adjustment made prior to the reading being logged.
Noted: 30 V
